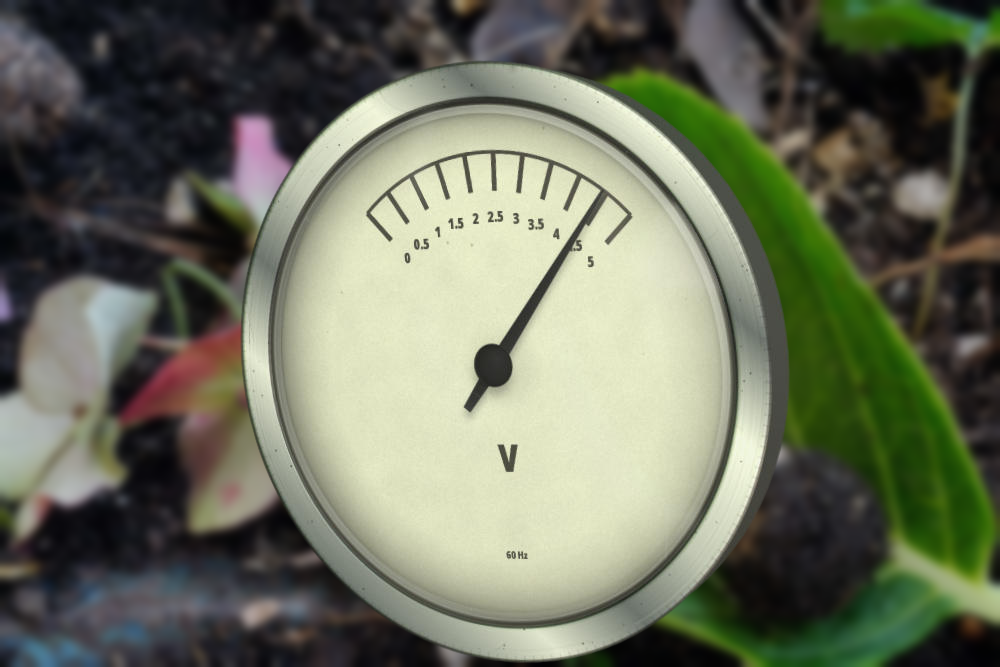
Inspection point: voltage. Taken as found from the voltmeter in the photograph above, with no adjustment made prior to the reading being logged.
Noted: 4.5 V
